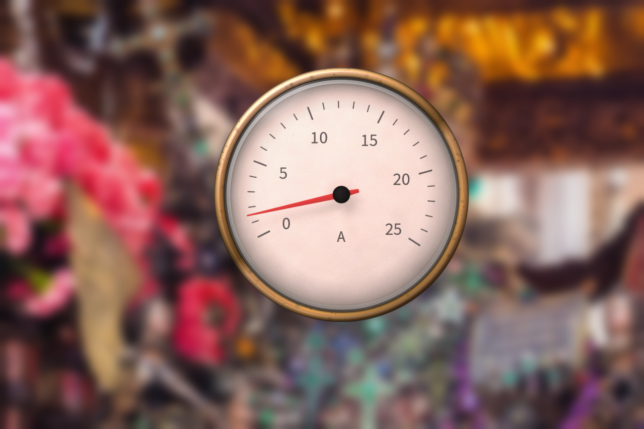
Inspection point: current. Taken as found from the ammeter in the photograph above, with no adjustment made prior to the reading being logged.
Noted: 1.5 A
